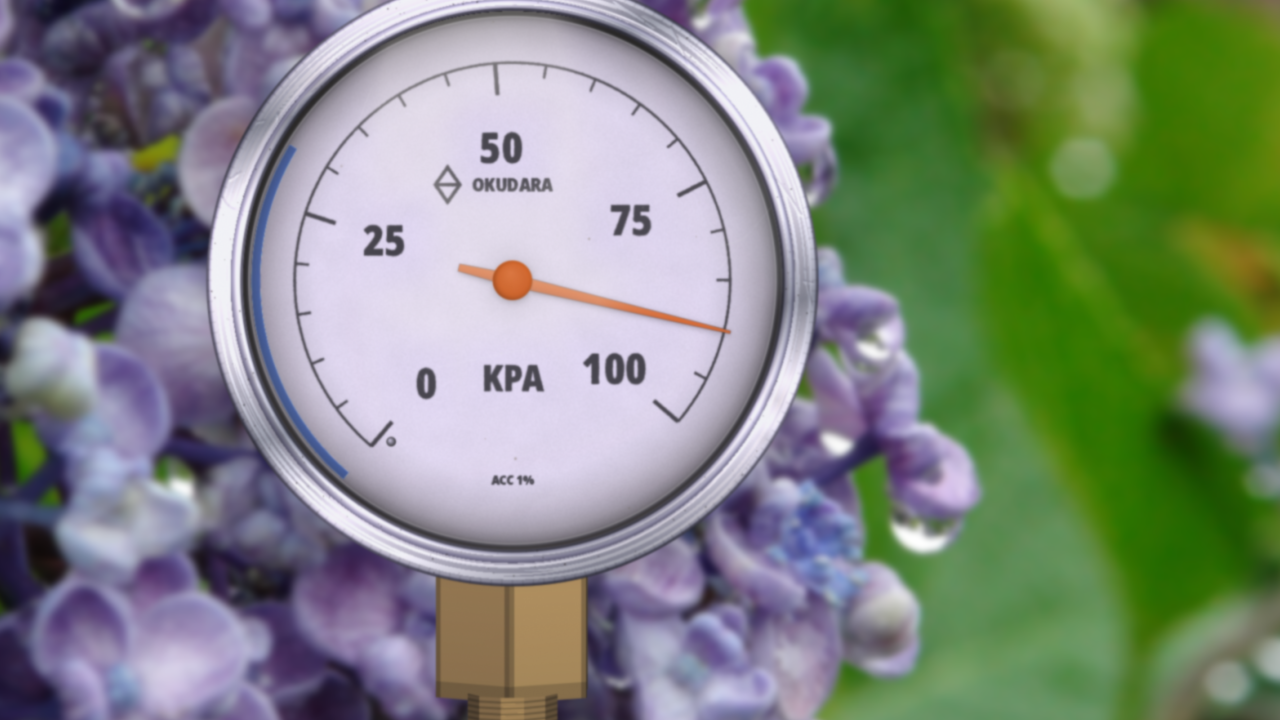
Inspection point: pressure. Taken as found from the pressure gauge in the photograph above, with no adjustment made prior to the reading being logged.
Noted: 90 kPa
